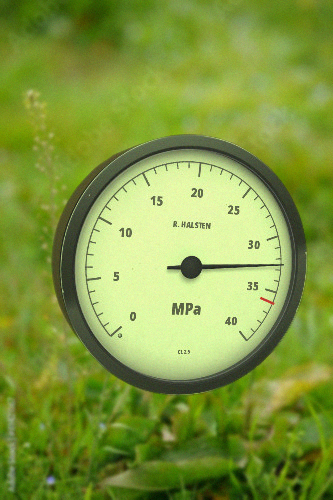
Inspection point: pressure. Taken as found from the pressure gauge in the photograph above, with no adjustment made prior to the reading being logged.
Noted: 32.5 MPa
